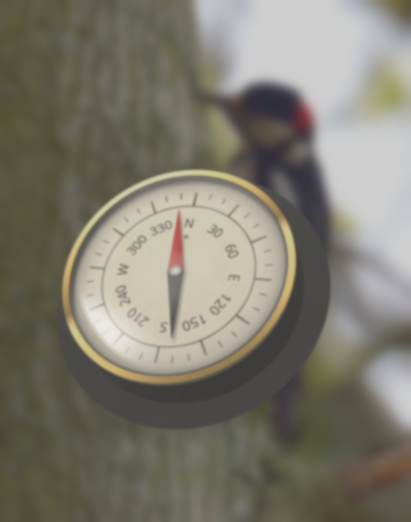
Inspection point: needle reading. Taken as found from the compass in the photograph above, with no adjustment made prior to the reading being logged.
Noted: 350 °
